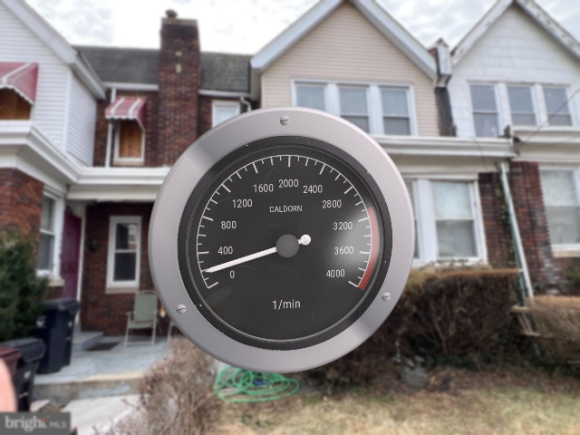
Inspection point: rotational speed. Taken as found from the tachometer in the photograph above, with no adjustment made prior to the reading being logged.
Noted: 200 rpm
